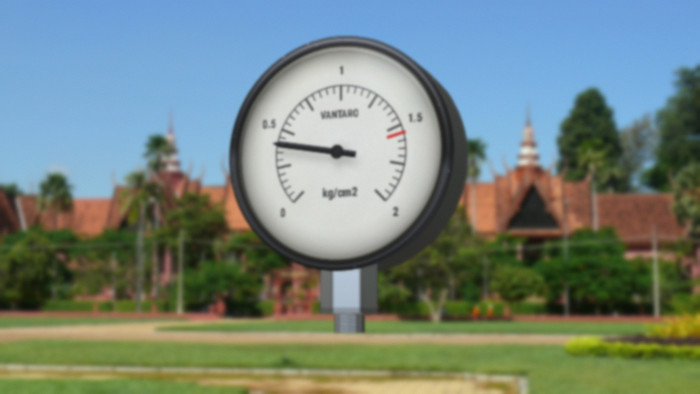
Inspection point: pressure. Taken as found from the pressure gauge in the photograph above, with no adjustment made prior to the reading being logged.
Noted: 0.4 kg/cm²
